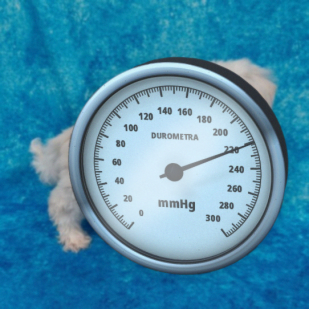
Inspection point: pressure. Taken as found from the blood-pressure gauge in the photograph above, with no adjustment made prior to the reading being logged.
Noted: 220 mmHg
